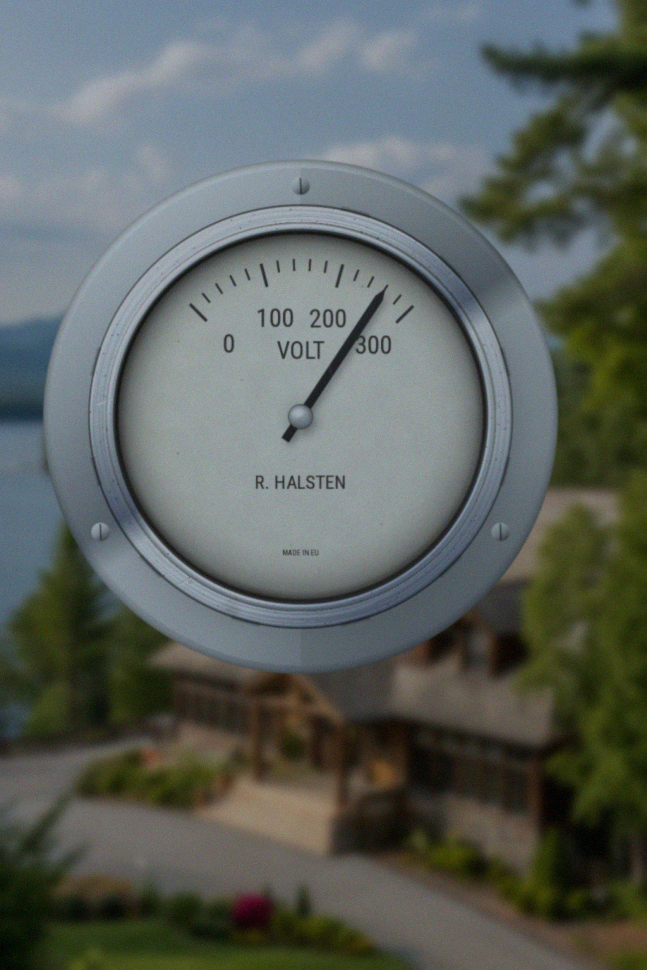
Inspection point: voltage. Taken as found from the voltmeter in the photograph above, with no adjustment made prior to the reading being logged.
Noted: 260 V
